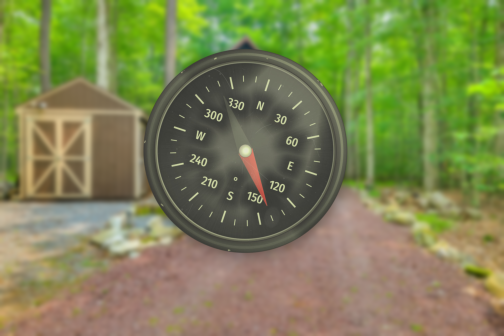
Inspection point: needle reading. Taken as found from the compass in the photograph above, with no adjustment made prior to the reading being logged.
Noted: 140 °
